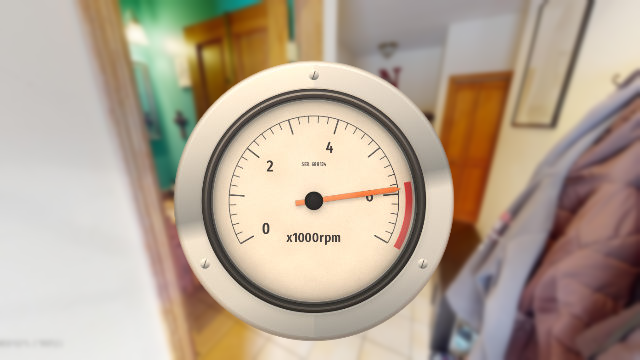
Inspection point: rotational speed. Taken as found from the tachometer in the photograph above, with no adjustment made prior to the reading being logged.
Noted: 5900 rpm
